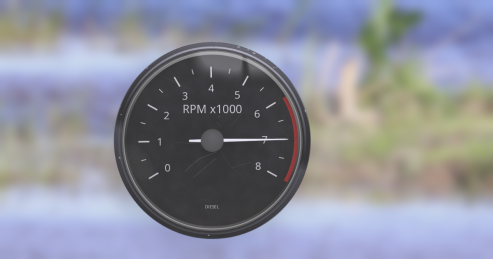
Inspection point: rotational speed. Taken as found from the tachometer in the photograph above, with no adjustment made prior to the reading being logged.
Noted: 7000 rpm
